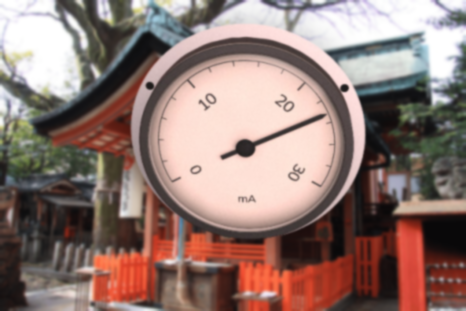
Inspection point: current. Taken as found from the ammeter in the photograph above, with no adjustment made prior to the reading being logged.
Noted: 23 mA
